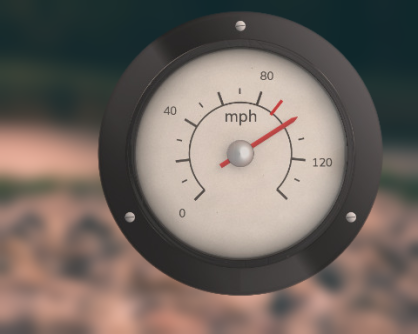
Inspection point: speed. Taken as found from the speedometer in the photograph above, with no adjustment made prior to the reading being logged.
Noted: 100 mph
